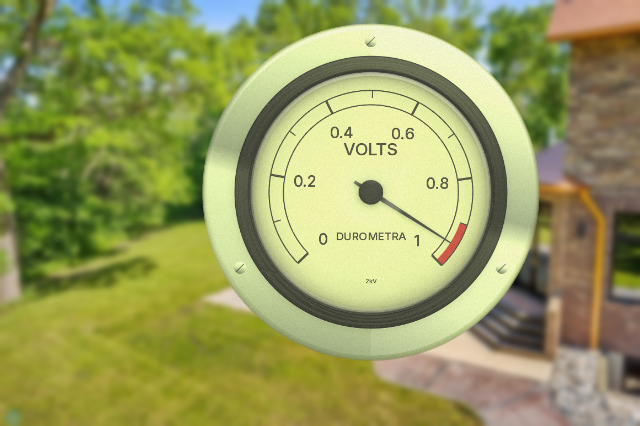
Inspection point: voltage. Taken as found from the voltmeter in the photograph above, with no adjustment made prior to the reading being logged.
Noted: 0.95 V
